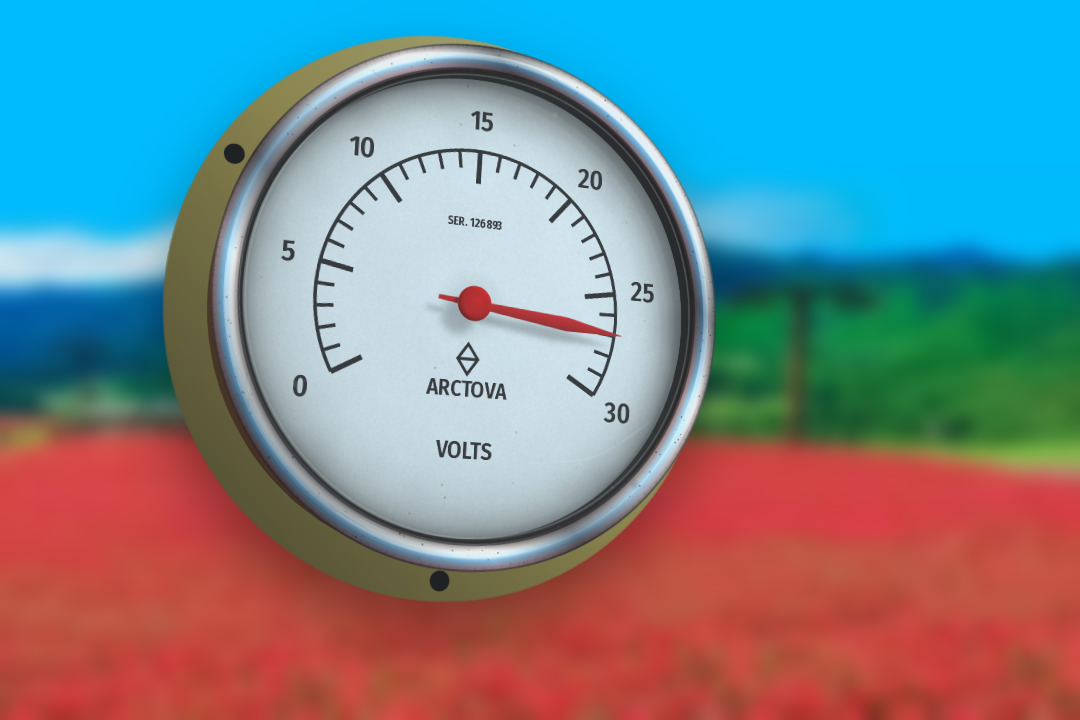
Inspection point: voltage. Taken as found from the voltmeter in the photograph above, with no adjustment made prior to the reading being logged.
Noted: 27 V
